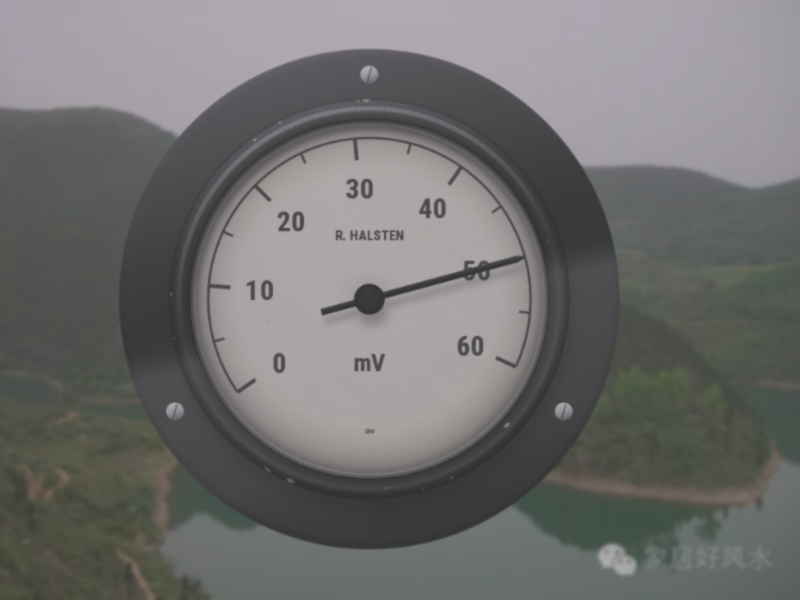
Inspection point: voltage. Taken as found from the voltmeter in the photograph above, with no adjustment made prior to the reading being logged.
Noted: 50 mV
